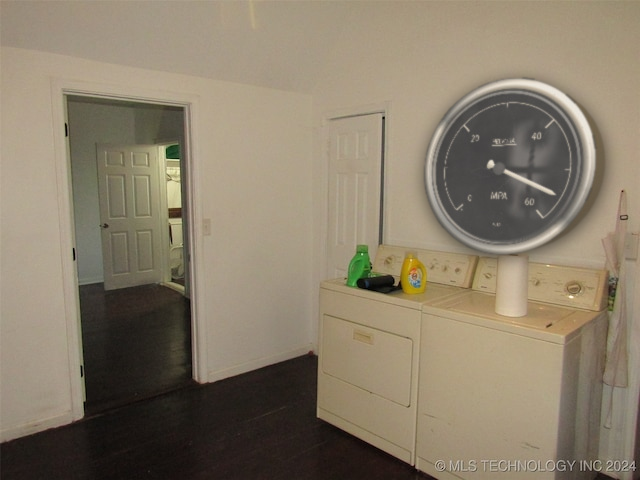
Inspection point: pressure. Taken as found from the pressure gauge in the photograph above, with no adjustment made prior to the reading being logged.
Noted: 55 MPa
